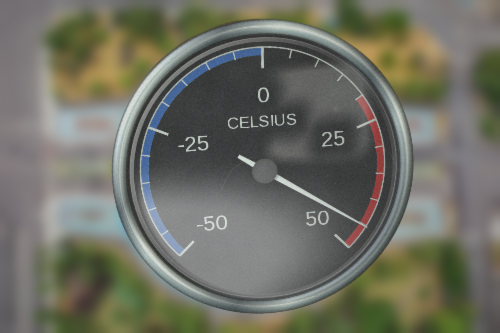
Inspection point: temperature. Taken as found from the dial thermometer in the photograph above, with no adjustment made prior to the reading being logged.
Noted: 45 °C
